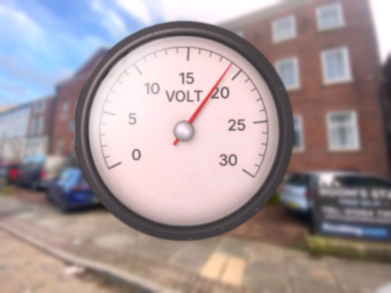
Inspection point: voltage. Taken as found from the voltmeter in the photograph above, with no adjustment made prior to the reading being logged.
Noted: 19 V
